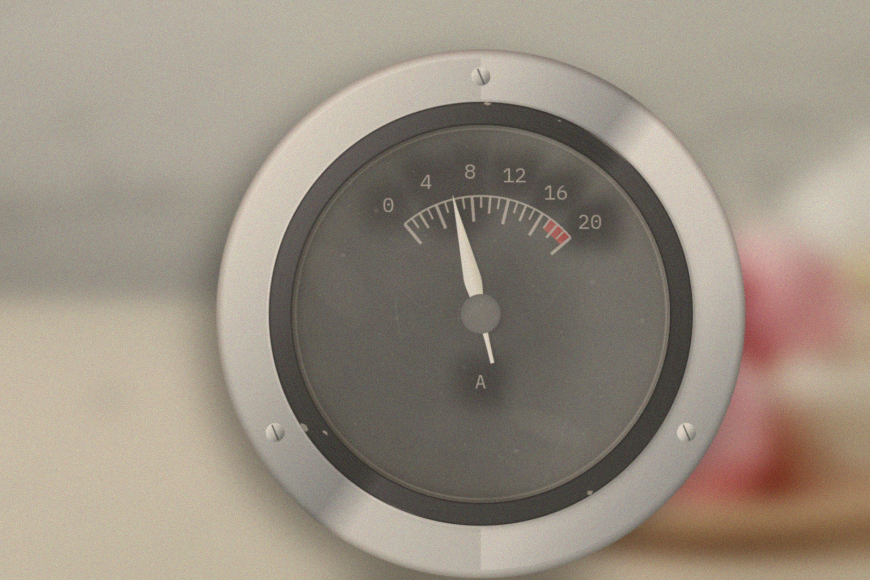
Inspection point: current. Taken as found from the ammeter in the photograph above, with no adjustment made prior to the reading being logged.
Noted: 6 A
